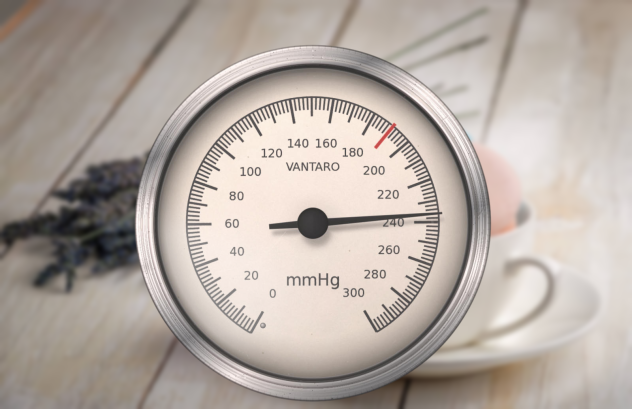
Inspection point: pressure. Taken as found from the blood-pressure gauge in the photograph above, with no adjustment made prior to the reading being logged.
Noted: 236 mmHg
